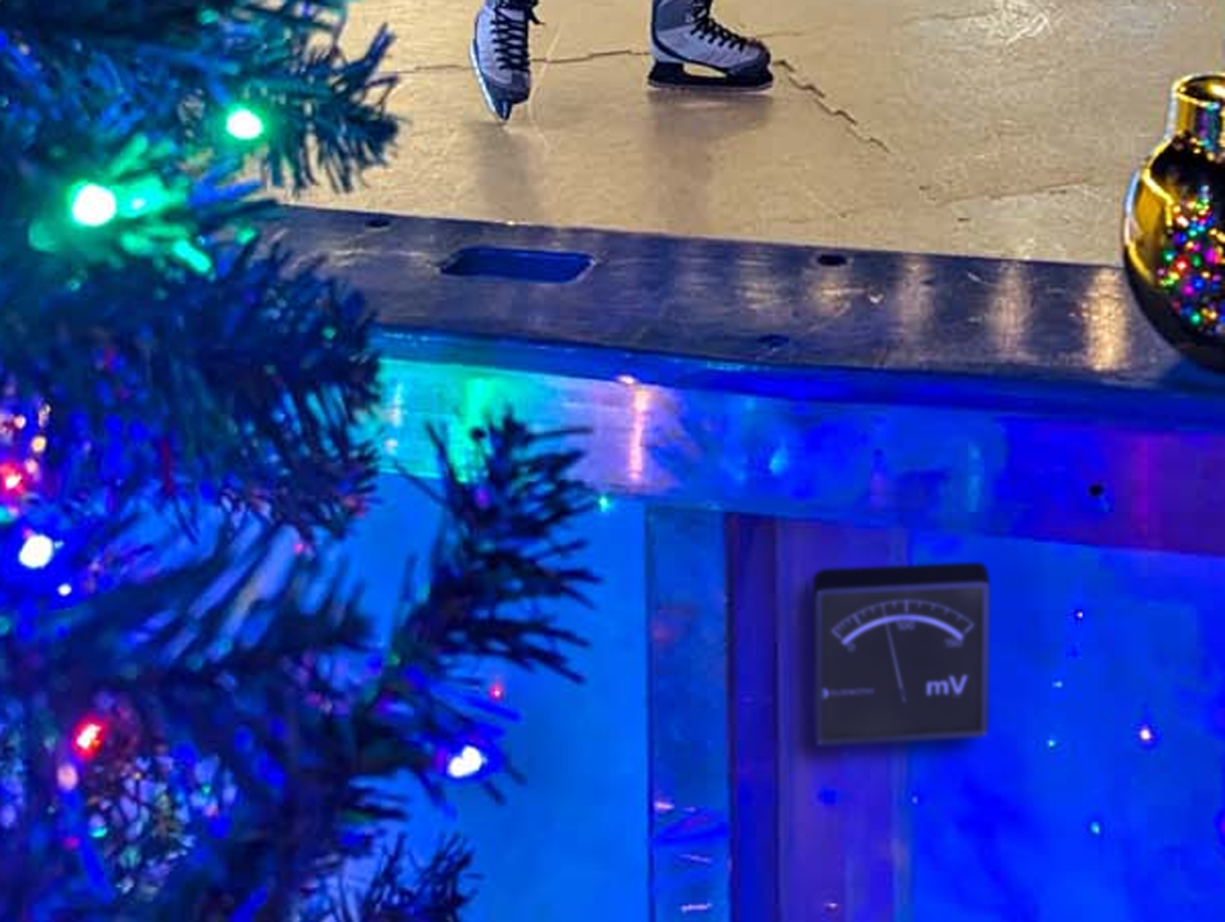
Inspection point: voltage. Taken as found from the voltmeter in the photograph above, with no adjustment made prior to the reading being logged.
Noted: 80 mV
